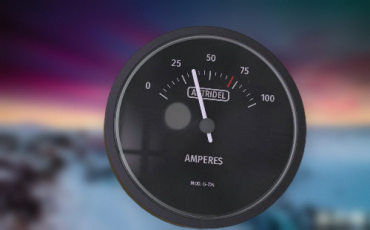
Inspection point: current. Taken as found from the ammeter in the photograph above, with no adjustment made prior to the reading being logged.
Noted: 35 A
